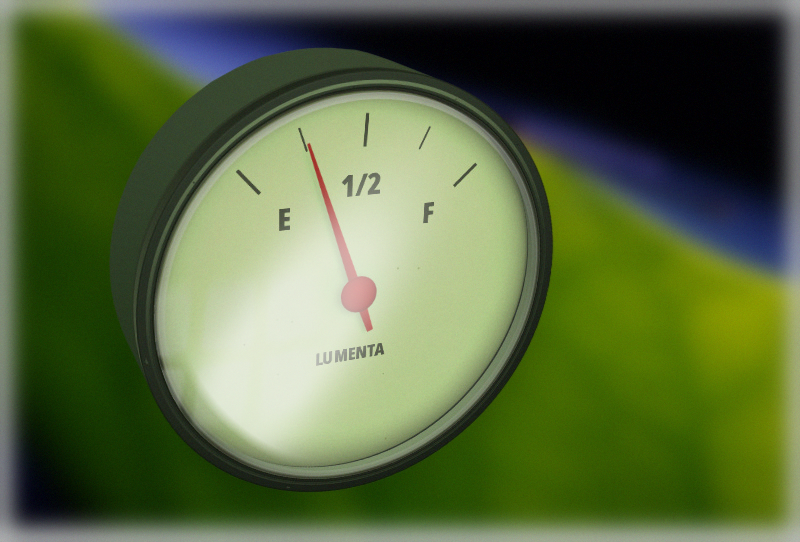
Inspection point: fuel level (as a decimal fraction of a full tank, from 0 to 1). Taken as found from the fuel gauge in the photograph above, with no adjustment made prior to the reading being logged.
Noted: 0.25
